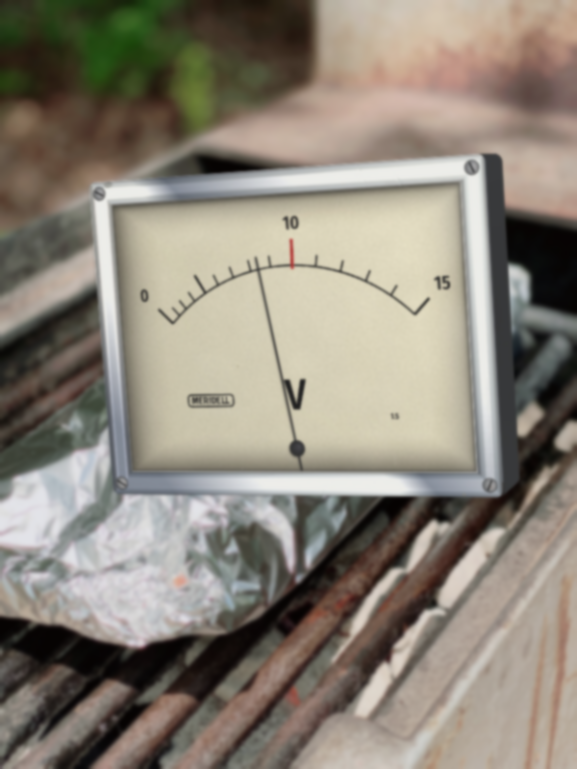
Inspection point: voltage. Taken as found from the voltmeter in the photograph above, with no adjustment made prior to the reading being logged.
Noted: 8.5 V
